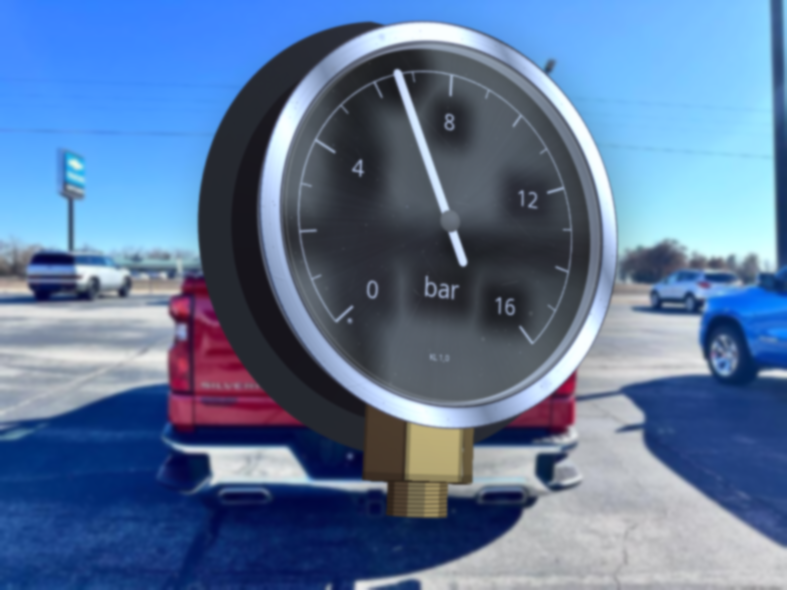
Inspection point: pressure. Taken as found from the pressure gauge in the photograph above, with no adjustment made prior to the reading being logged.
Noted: 6.5 bar
